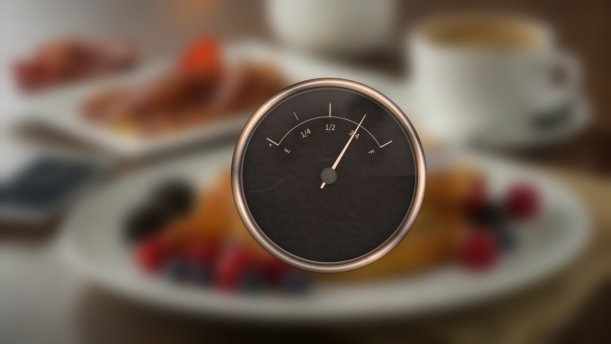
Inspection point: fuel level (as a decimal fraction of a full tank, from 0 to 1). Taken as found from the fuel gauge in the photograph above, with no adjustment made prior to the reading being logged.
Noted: 0.75
